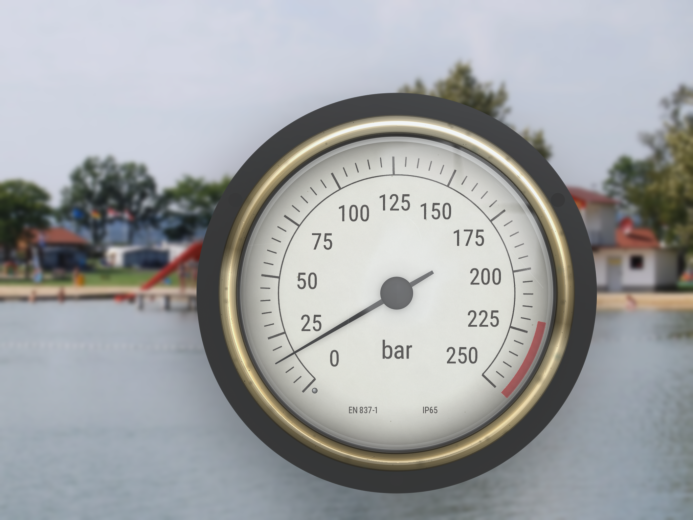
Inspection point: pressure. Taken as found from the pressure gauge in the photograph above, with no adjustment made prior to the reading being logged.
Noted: 15 bar
